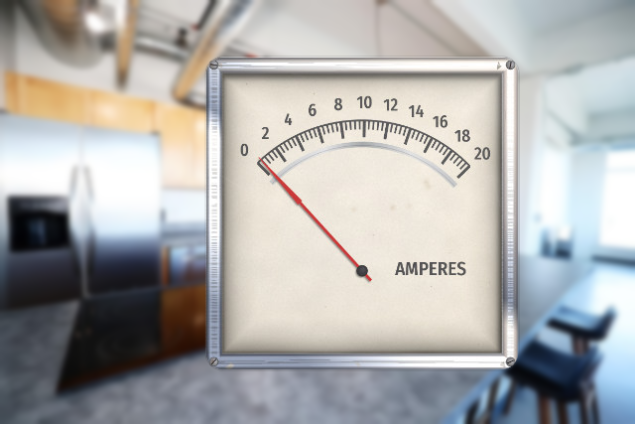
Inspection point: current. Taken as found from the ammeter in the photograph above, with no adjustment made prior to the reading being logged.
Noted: 0.4 A
